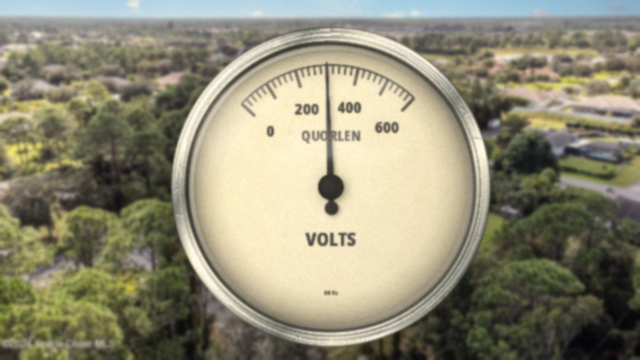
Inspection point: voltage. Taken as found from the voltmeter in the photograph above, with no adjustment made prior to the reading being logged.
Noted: 300 V
